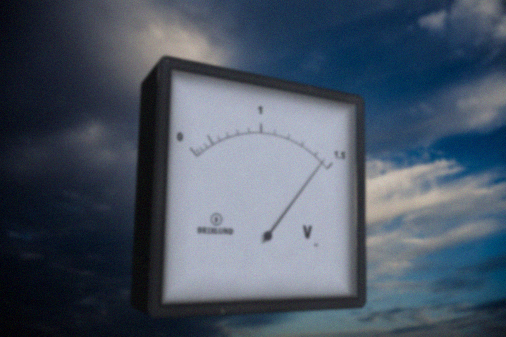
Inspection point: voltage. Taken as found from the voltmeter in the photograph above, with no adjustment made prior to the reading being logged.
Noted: 1.45 V
